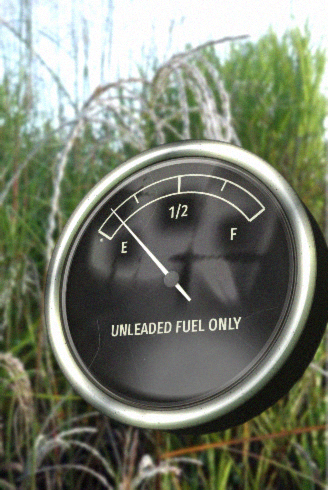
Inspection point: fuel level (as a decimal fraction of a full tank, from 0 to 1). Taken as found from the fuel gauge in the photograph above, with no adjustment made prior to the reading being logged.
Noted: 0.125
